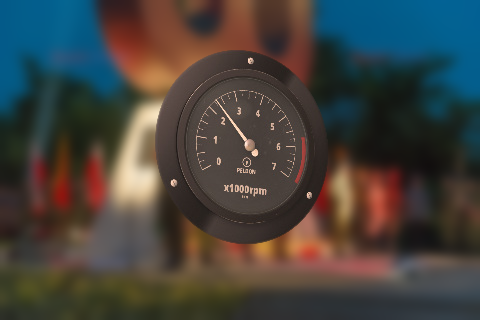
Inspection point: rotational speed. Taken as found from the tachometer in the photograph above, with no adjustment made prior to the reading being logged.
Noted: 2250 rpm
